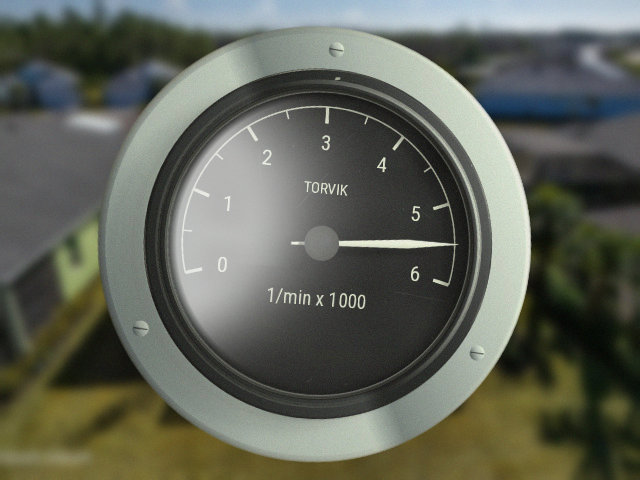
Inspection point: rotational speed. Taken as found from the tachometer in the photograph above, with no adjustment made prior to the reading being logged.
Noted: 5500 rpm
